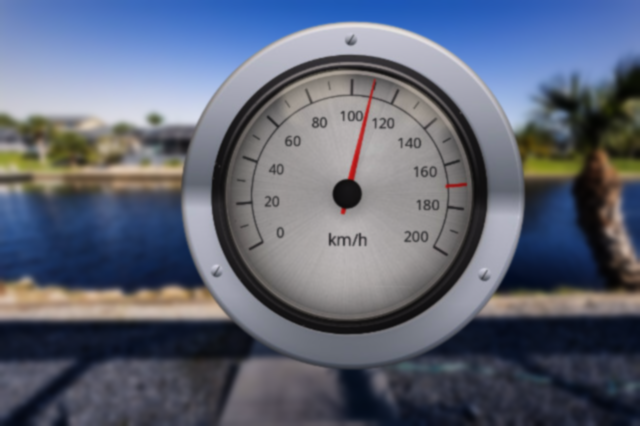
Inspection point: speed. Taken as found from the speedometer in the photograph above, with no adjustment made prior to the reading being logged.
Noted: 110 km/h
